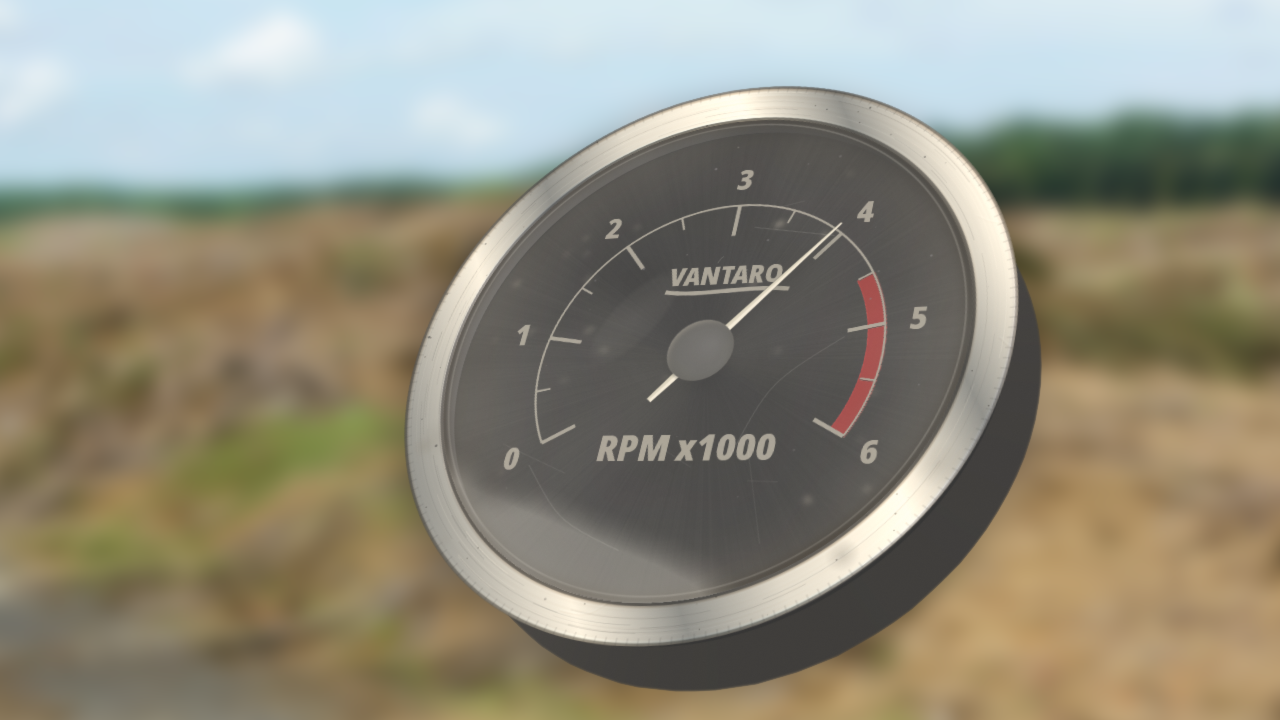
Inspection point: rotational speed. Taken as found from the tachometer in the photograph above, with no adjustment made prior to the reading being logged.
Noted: 4000 rpm
